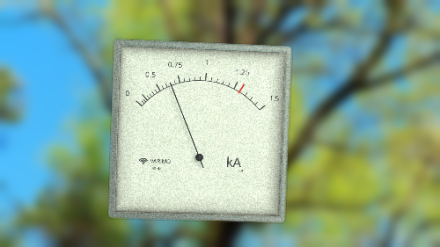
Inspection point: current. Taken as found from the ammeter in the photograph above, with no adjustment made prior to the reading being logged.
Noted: 0.65 kA
